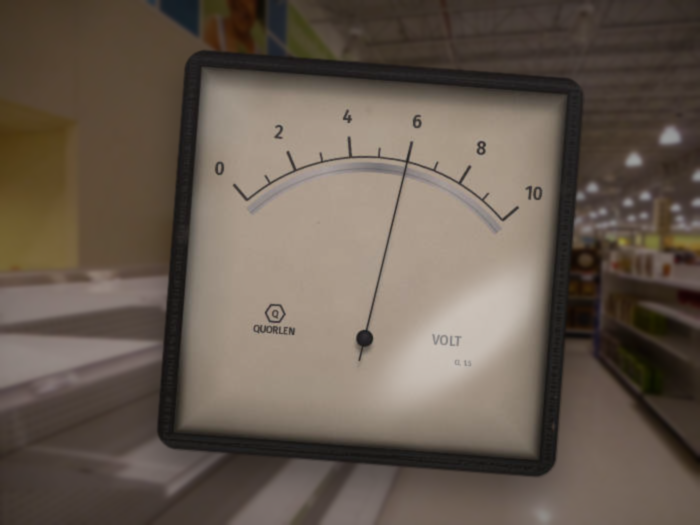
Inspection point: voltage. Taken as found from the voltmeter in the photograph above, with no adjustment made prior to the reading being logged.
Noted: 6 V
